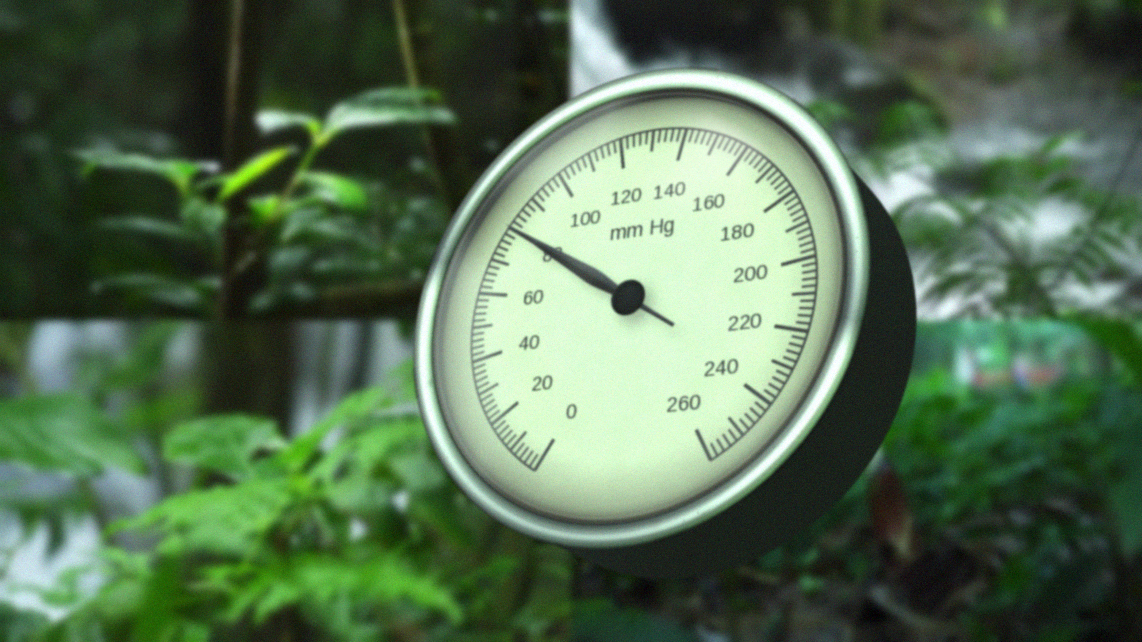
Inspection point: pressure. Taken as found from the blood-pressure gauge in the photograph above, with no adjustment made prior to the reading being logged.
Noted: 80 mmHg
